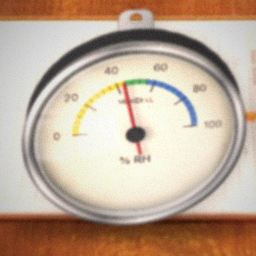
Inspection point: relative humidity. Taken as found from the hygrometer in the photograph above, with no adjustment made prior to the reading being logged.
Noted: 44 %
